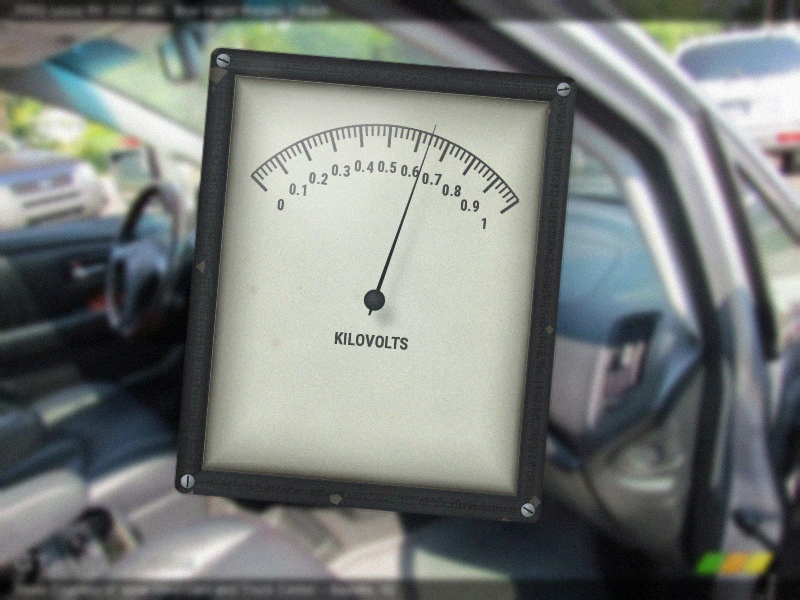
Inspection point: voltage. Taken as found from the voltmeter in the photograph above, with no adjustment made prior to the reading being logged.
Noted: 0.64 kV
